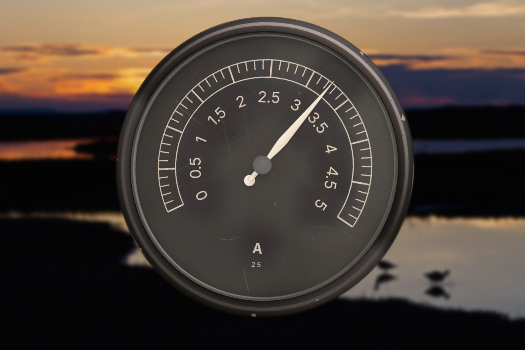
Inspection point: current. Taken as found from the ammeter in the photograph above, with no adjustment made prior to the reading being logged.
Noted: 3.25 A
